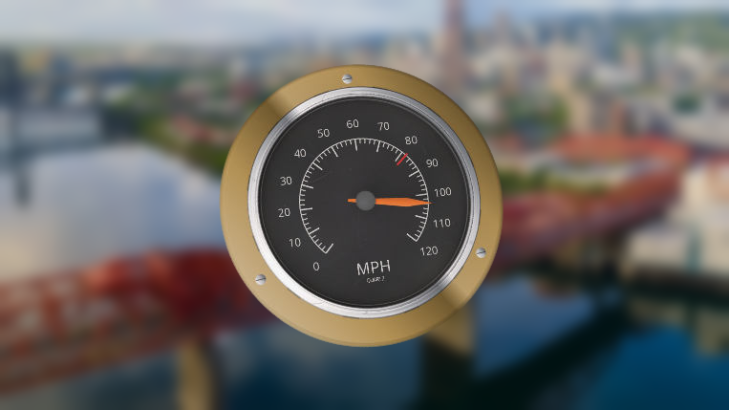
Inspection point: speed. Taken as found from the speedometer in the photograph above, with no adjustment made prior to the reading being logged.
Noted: 104 mph
